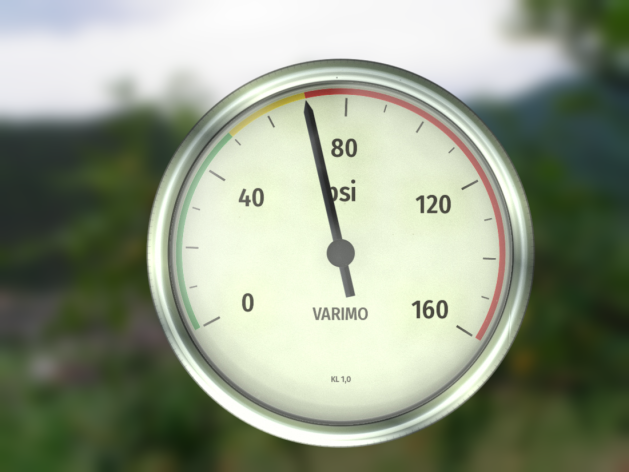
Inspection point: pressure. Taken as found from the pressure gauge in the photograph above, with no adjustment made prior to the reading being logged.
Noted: 70 psi
